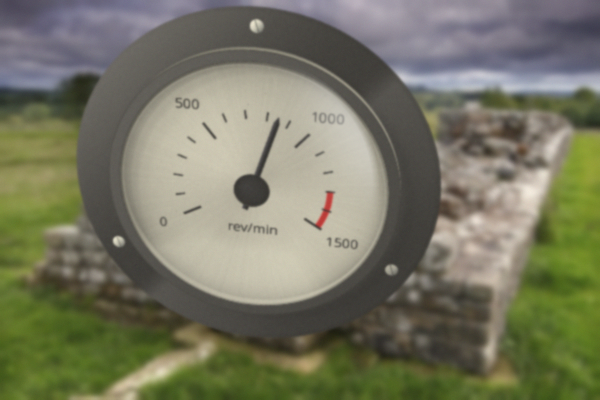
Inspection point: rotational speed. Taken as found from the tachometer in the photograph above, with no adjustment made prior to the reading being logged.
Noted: 850 rpm
